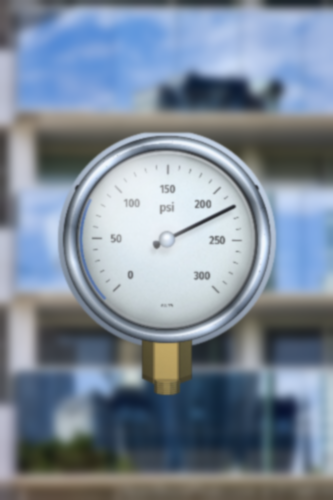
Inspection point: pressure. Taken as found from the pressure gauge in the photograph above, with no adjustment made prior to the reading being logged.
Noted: 220 psi
